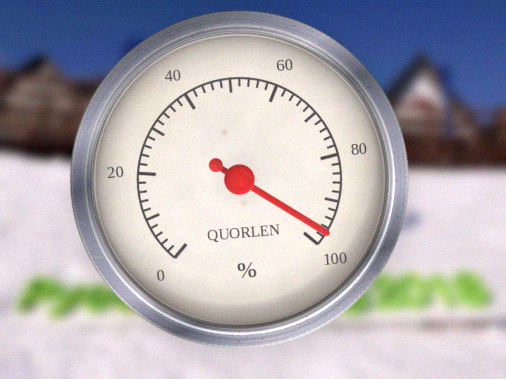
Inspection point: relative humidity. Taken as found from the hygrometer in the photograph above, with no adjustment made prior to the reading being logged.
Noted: 97 %
